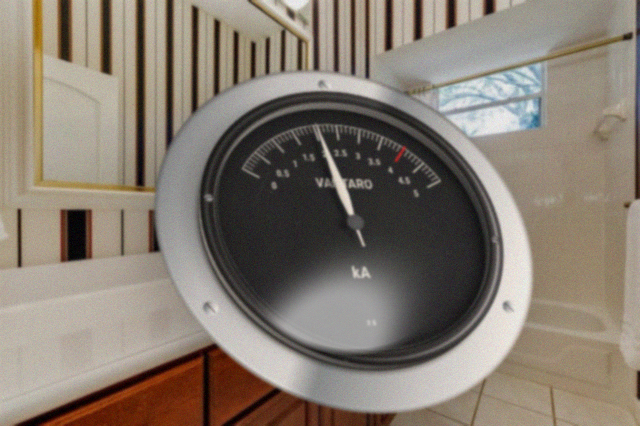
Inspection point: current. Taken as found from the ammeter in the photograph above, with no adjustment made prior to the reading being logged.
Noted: 2 kA
